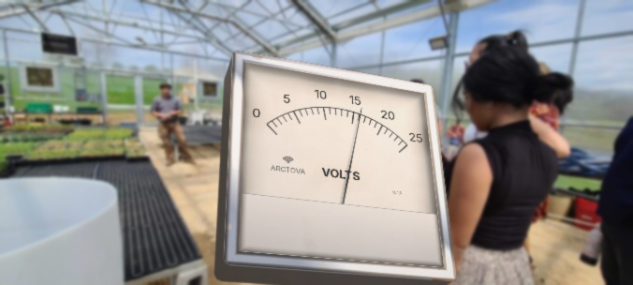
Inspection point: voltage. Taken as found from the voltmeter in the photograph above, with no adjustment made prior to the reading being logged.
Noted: 16 V
